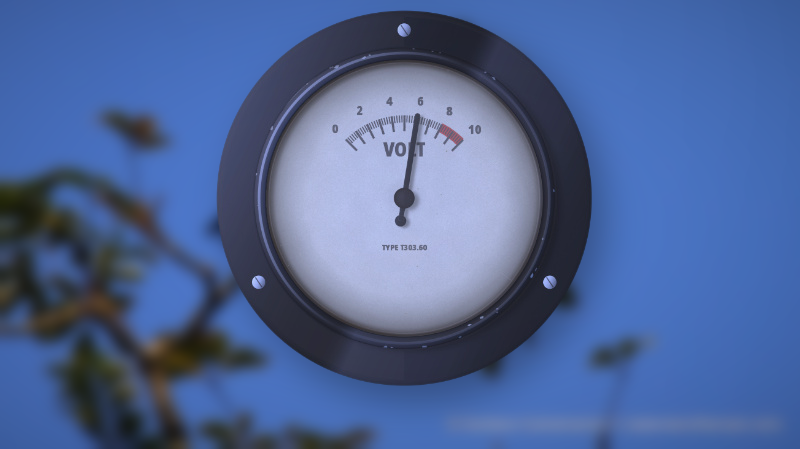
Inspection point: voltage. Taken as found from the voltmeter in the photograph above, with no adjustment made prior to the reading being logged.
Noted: 6 V
